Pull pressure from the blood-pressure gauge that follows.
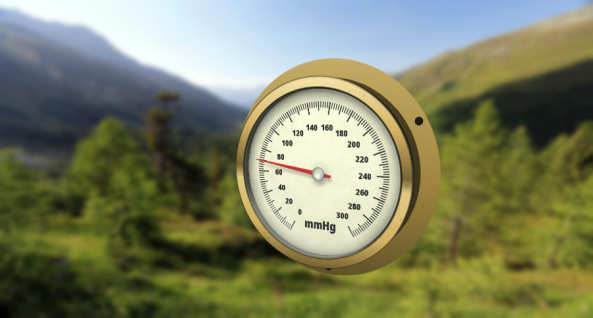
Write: 70 mmHg
